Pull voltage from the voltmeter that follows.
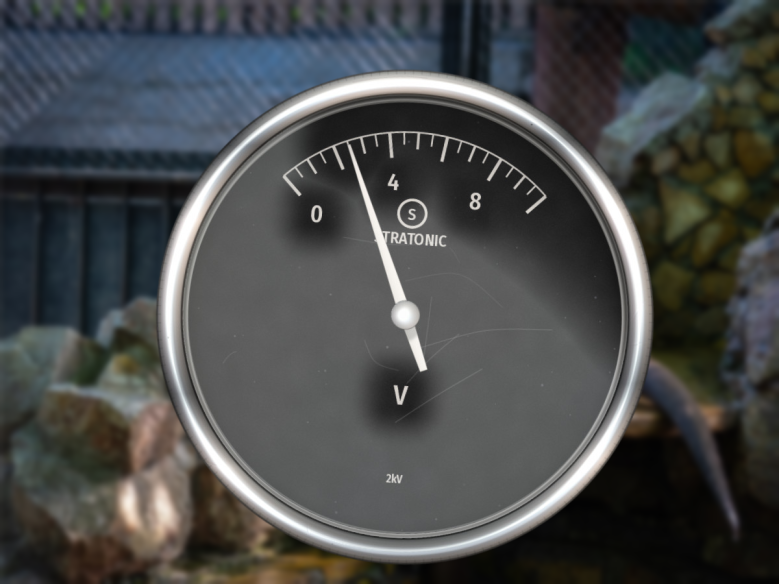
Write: 2.5 V
